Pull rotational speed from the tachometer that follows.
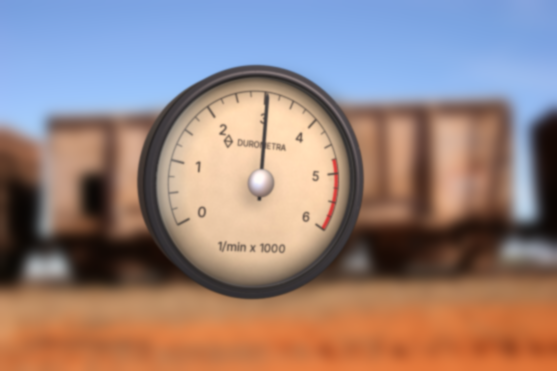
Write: 3000 rpm
